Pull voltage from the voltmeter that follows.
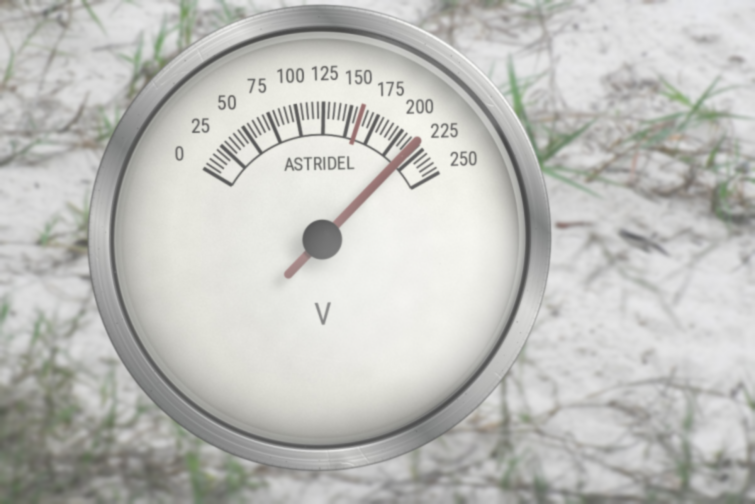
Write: 215 V
